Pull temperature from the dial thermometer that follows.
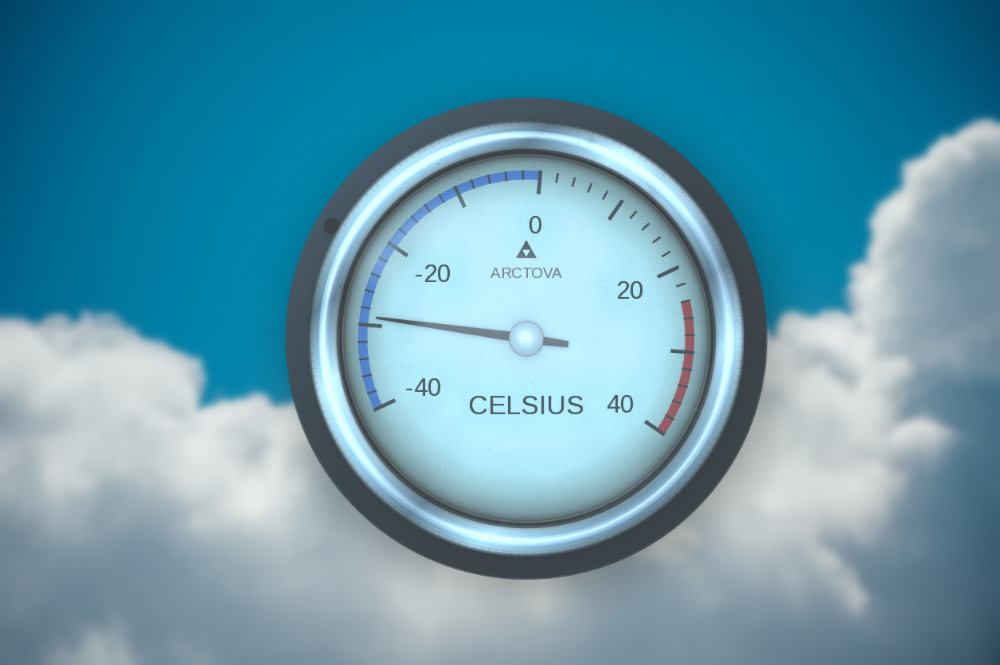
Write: -29 °C
